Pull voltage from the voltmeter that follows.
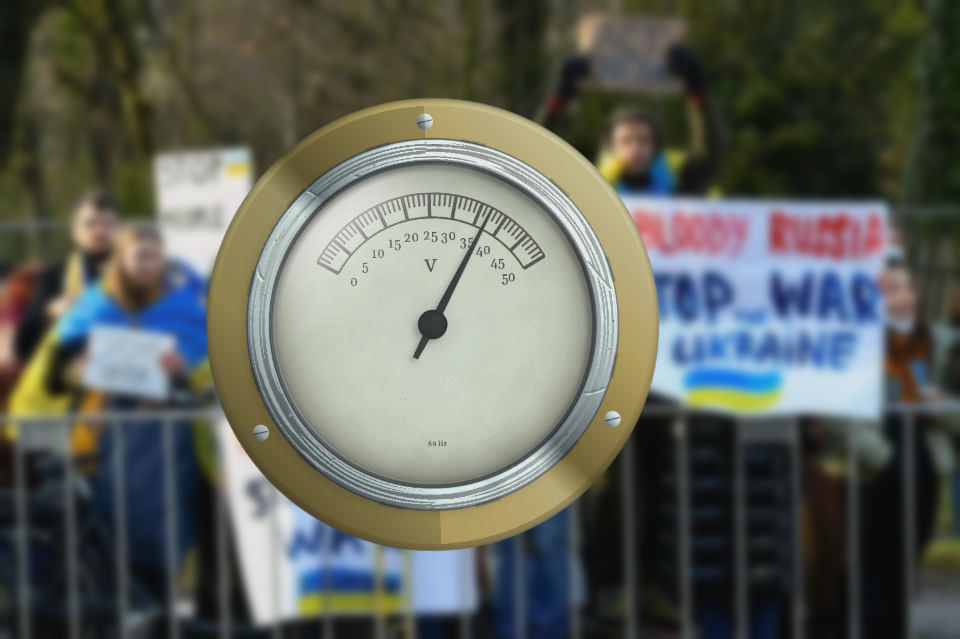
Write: 37 V
